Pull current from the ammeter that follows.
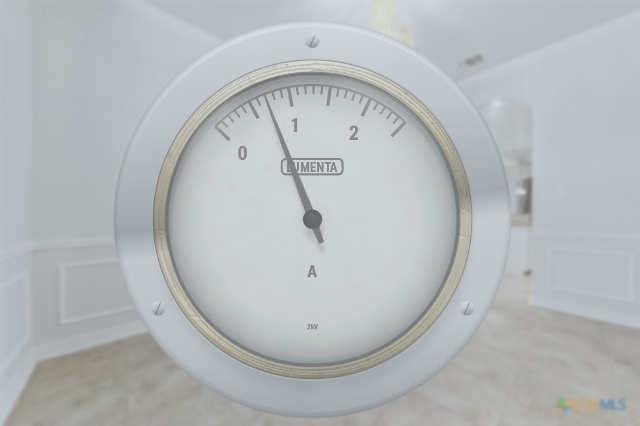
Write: 0.7 A
